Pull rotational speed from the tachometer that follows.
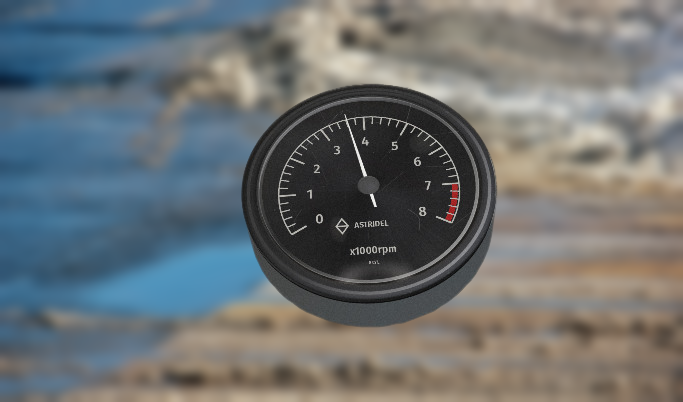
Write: 3600 rpm
